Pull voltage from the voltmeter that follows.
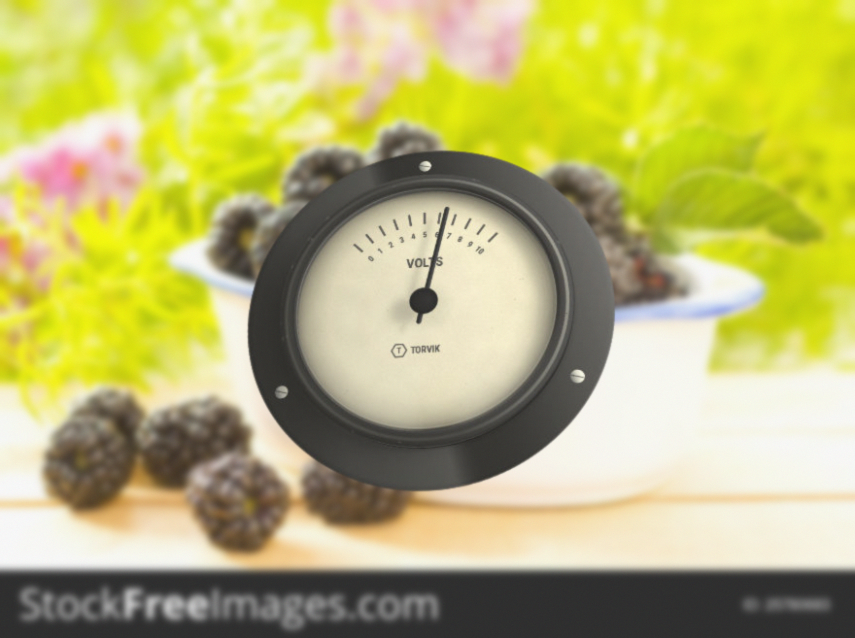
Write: 6.5 V
